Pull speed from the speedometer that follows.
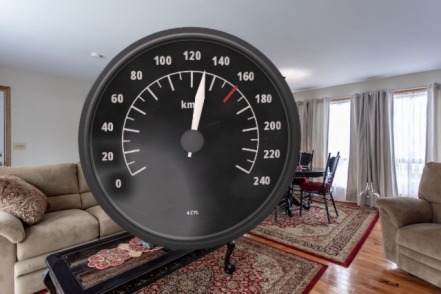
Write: 130 km/h
